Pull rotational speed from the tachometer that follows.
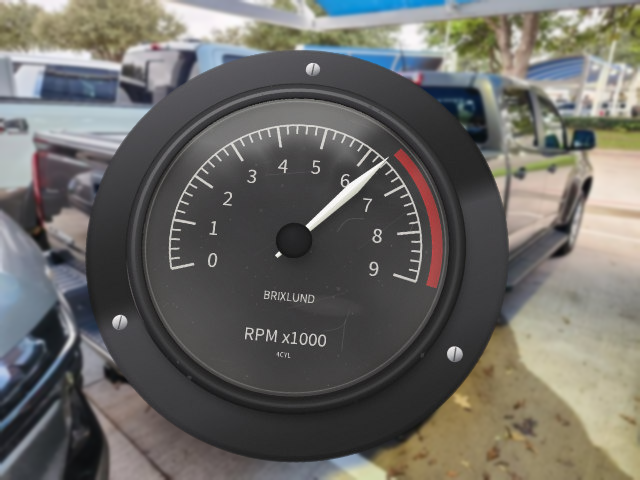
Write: 6400 rpm
